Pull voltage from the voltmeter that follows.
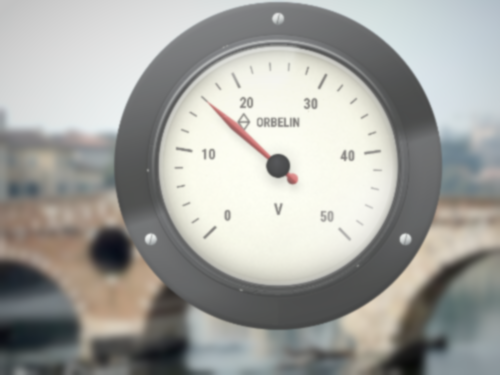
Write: 16 V
